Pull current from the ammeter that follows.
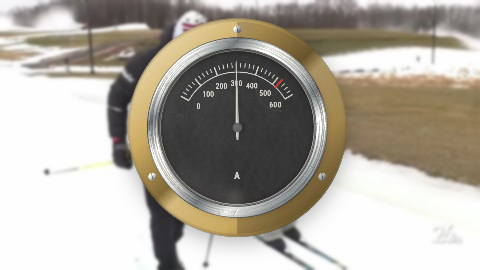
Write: 300 A
